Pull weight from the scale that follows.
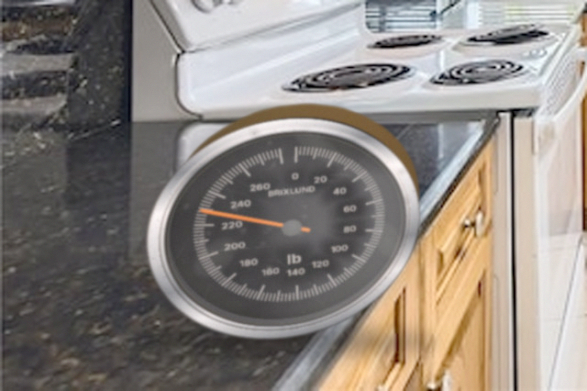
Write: 230 lb
